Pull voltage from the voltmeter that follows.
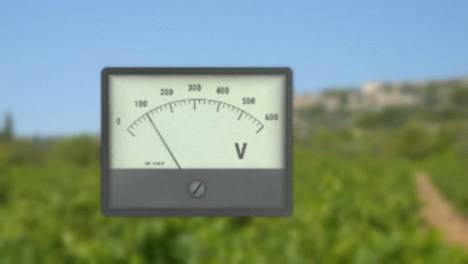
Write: 100 V
